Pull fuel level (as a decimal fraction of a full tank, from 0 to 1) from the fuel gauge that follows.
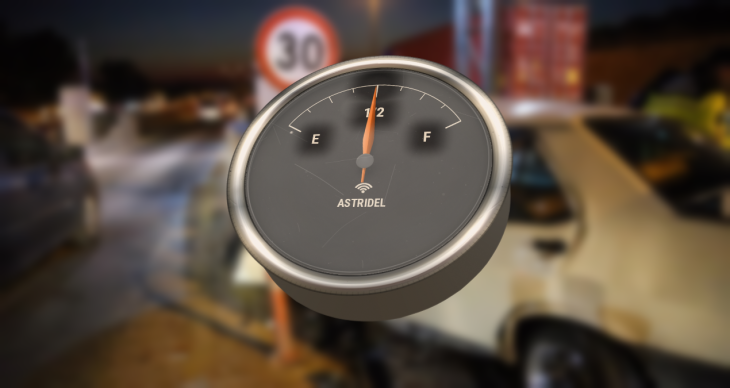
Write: 0.5
